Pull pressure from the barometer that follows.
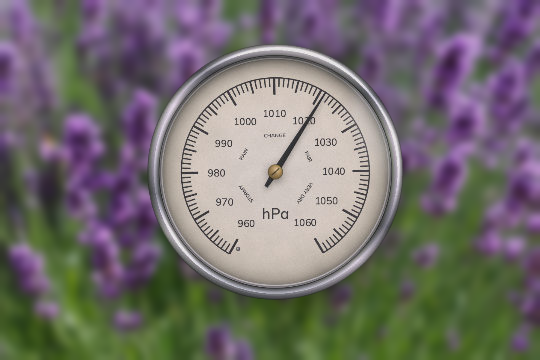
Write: 1021 hPa
